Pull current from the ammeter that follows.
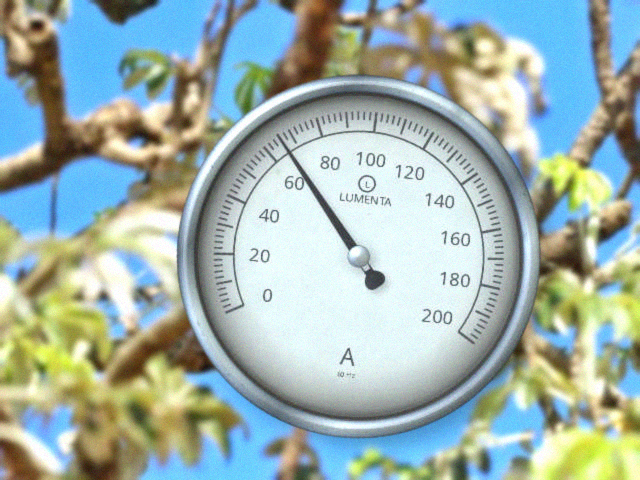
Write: 66 A
